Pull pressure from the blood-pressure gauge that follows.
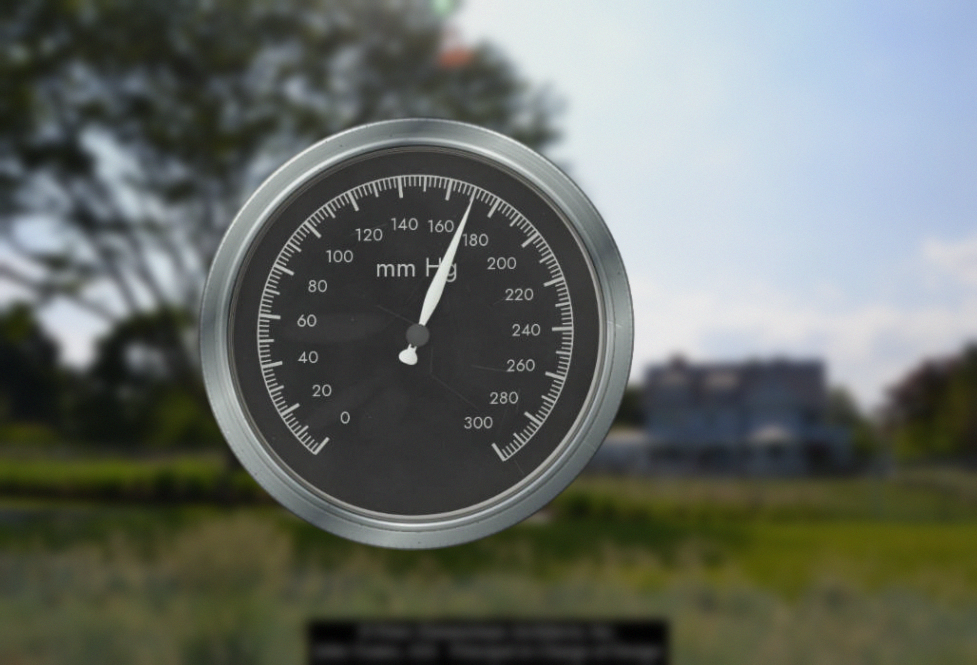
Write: 170 mmHg
